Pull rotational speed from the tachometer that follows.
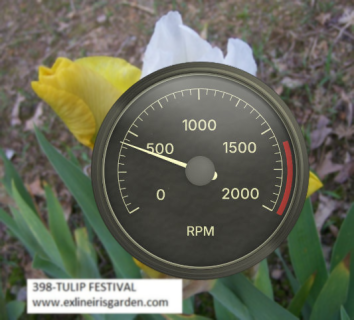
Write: 425 rpm
